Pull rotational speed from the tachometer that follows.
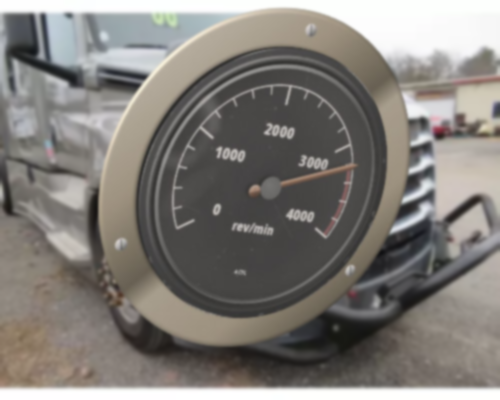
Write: 3200 rpm
